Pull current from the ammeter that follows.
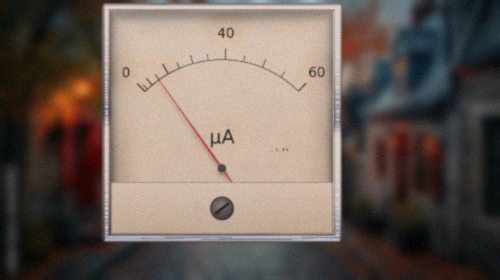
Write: 15 µA
